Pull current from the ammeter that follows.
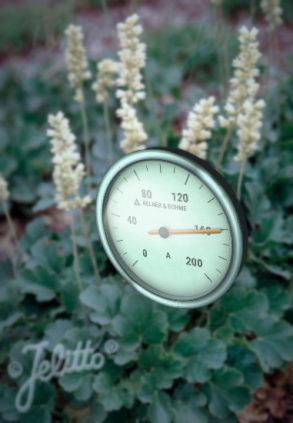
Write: 160 A
